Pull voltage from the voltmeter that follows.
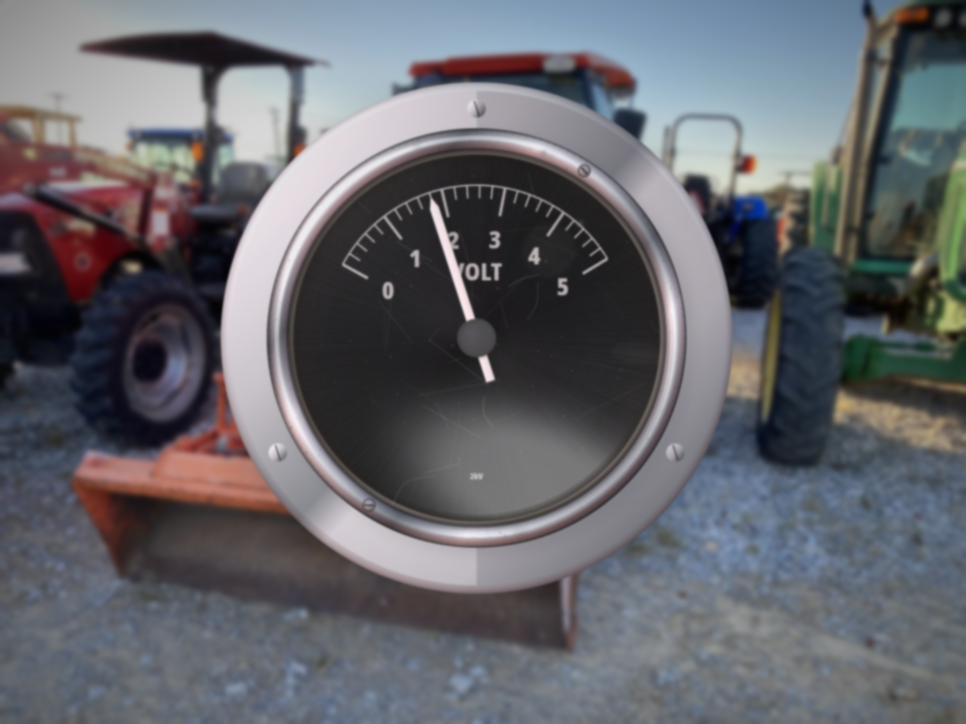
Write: 1.8 V
